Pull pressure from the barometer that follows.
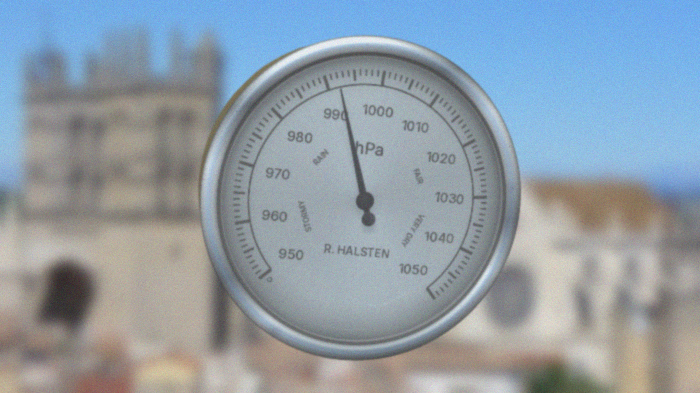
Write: 992 hPa
